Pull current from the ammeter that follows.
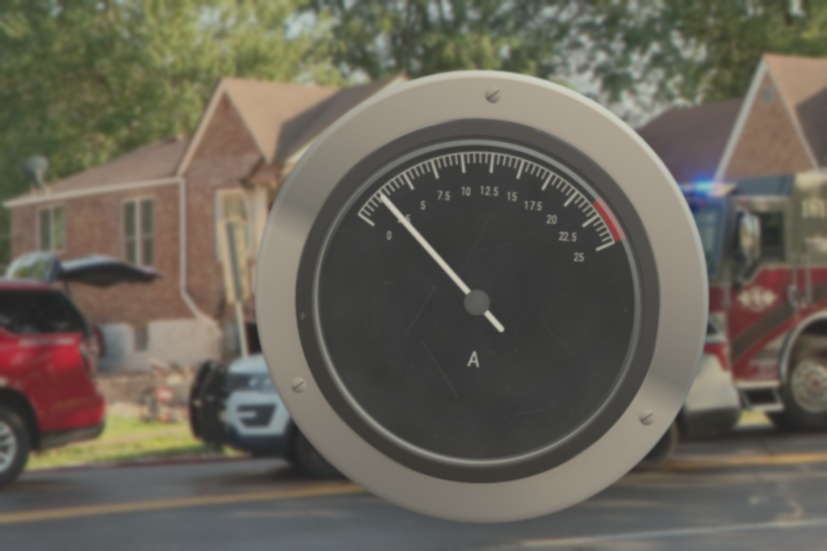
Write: 2.5 A
